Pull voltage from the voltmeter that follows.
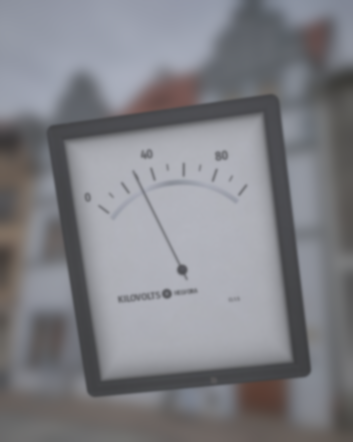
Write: 30 kV
